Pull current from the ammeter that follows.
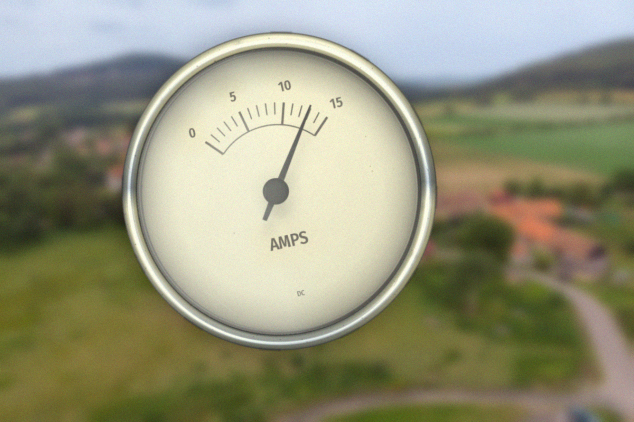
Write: 13 A
